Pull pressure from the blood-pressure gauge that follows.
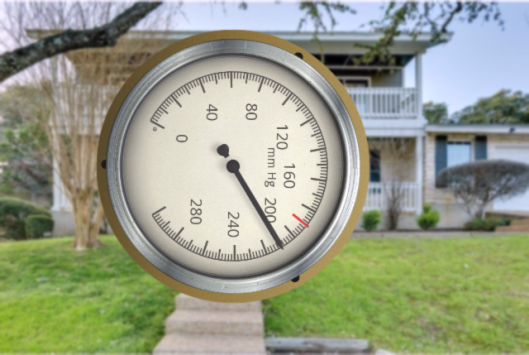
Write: 210 mmHg
